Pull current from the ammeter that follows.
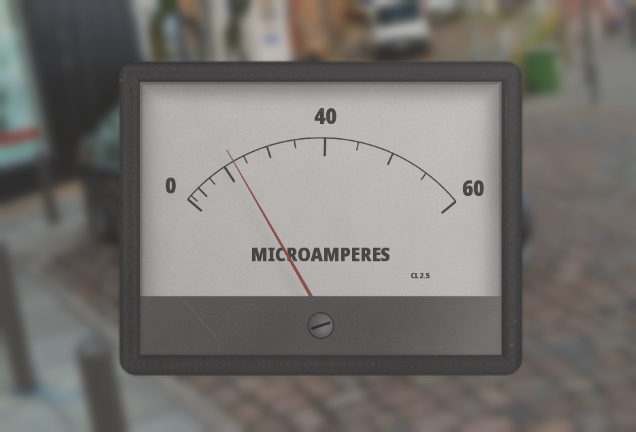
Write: 22.5 µA
